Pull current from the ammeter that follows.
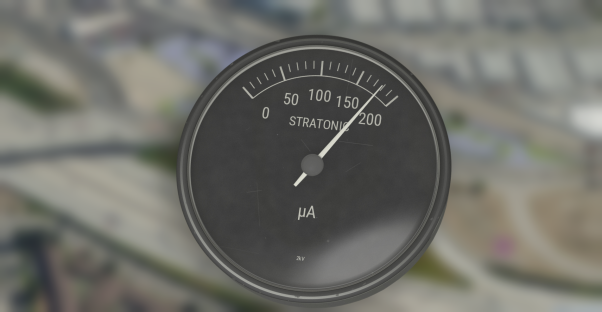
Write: 180 µA
